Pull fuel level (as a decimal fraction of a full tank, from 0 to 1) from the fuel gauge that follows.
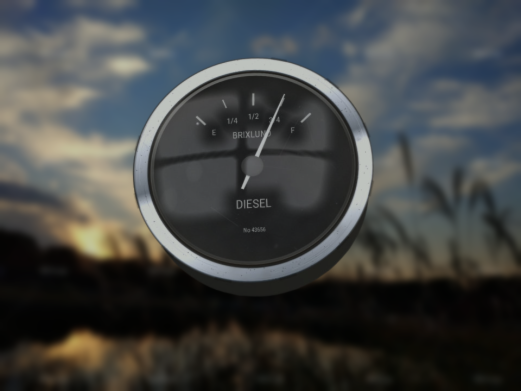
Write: 0.75
